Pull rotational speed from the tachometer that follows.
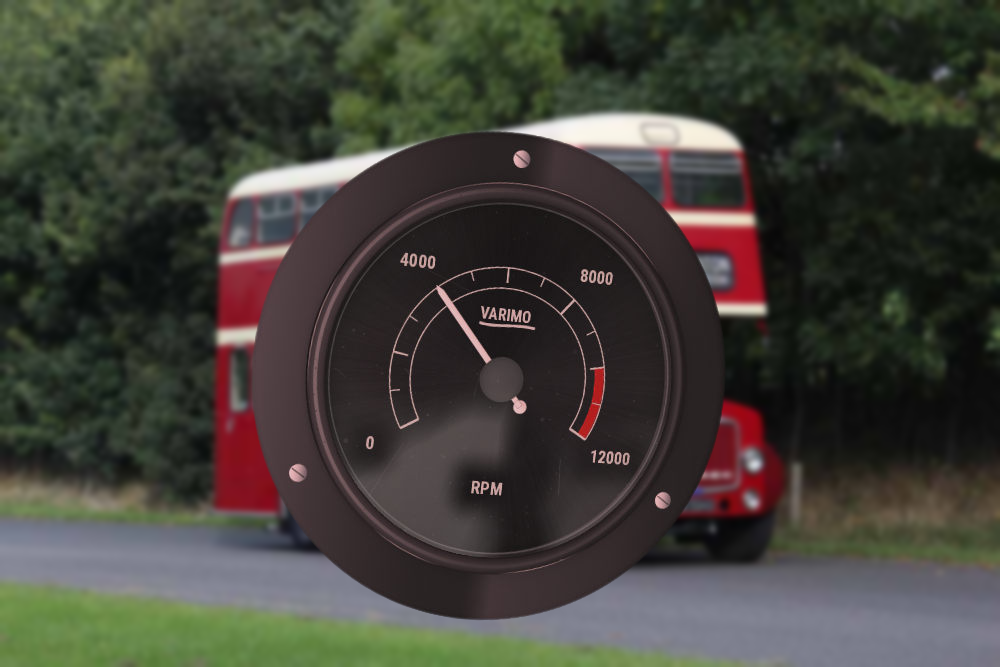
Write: 4000 rpm
